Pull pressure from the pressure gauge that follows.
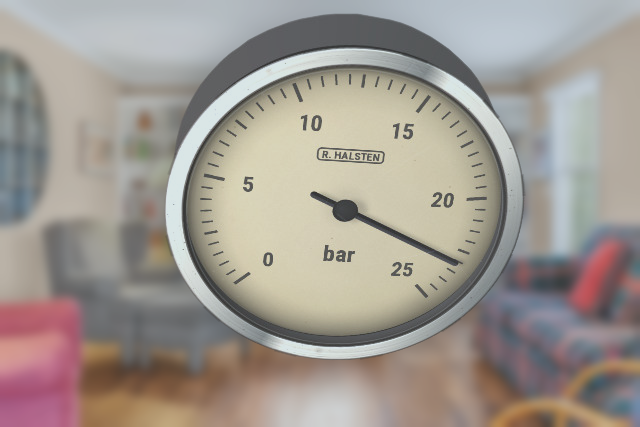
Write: 23 bar
